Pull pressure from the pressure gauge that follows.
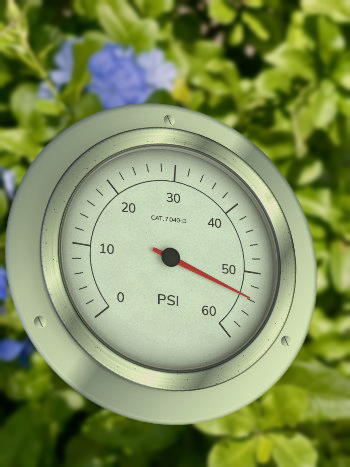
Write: 54 psi
